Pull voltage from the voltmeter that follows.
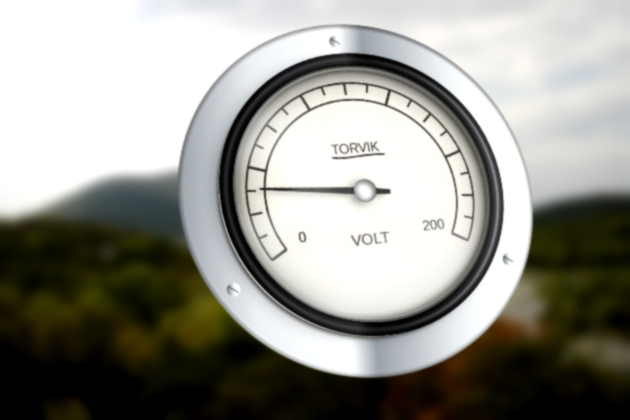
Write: 30 V
